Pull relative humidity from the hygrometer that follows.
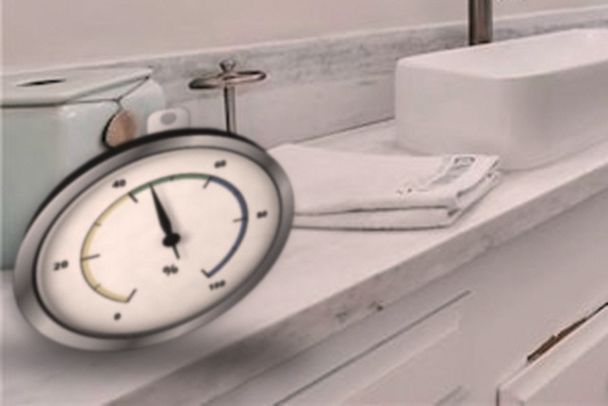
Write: 45 %
